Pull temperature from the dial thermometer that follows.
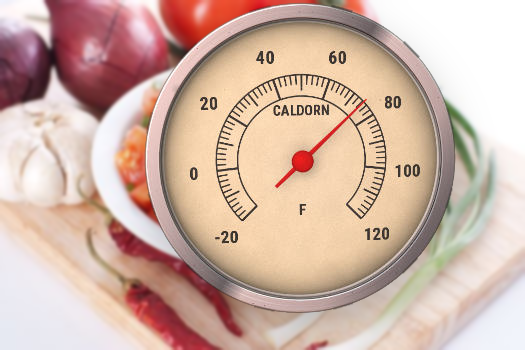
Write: 74 °F
